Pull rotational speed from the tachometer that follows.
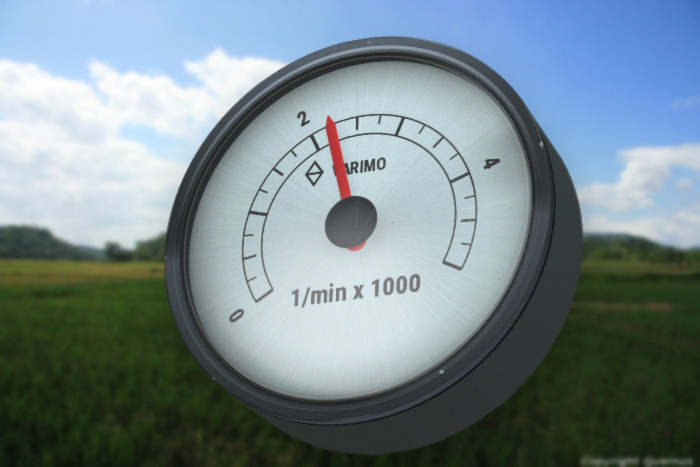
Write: 2250 rpm
